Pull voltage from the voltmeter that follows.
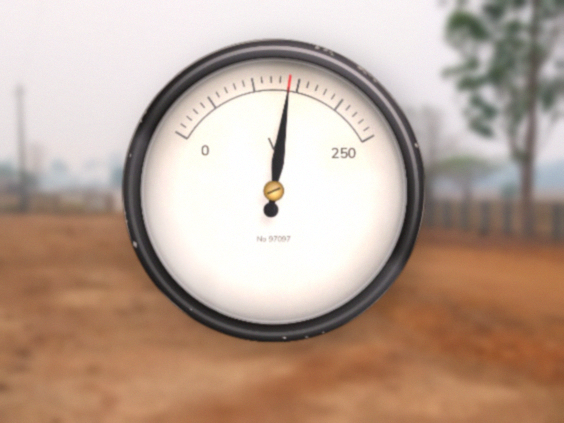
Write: 140 V
